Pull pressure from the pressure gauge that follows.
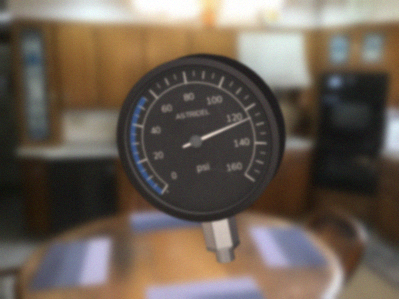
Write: 125 psi
